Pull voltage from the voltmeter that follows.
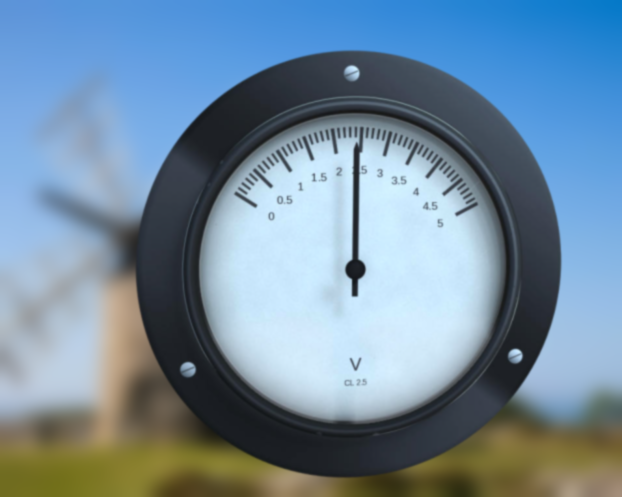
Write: 2.4 V
